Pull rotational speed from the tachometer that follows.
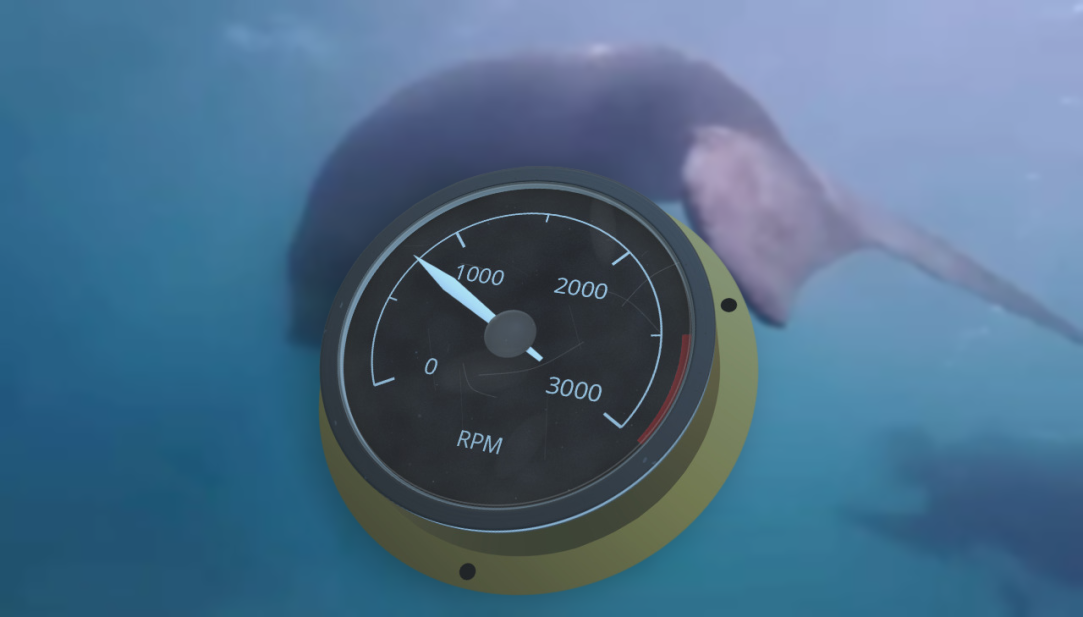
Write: 750 rpm
